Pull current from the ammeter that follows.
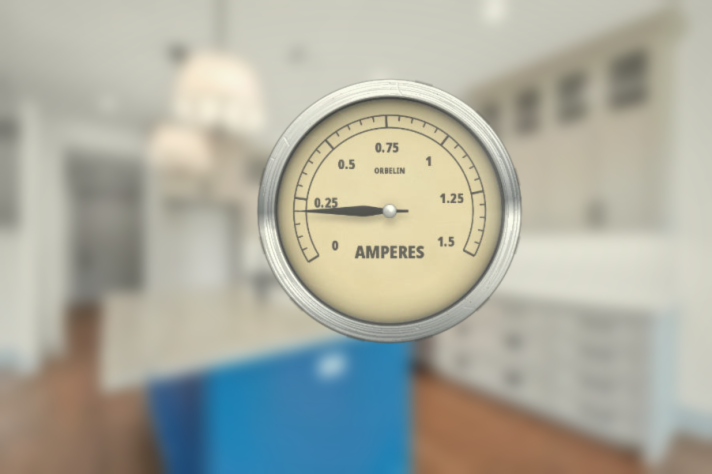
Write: 0.2 A
